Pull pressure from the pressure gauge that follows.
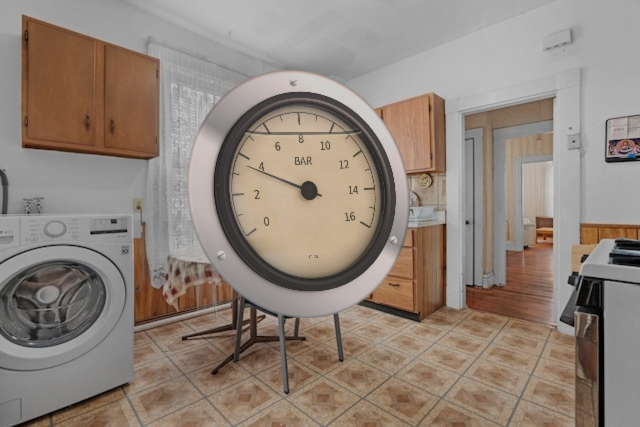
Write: 3.5 bar
